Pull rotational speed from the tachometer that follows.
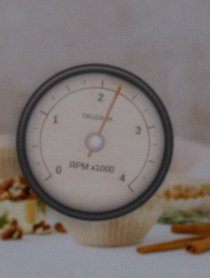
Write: 2250 rpm
